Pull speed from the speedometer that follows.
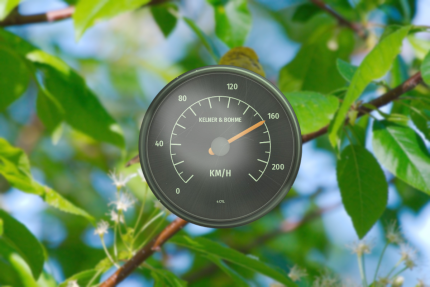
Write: 160 km/h
